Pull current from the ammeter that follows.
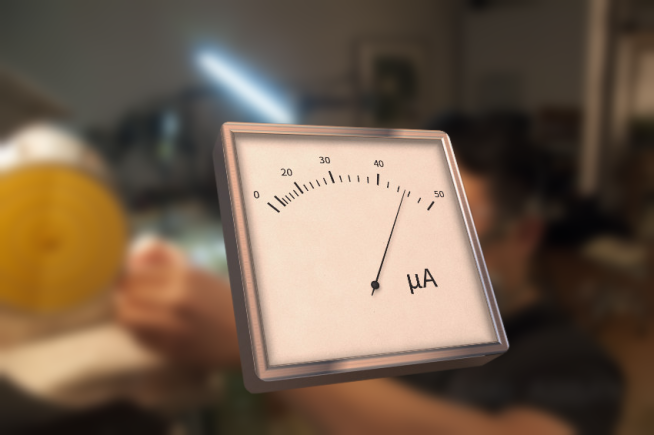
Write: 45 µA
